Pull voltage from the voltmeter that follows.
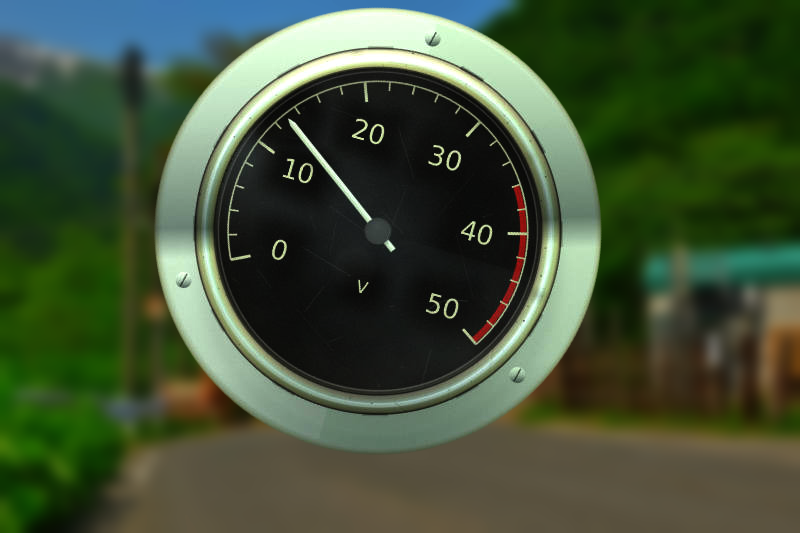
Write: 13 V
